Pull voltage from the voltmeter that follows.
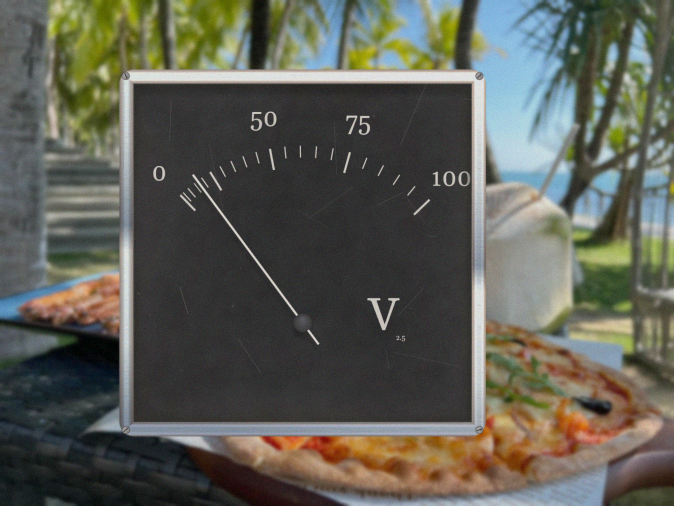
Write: 17.5 V
